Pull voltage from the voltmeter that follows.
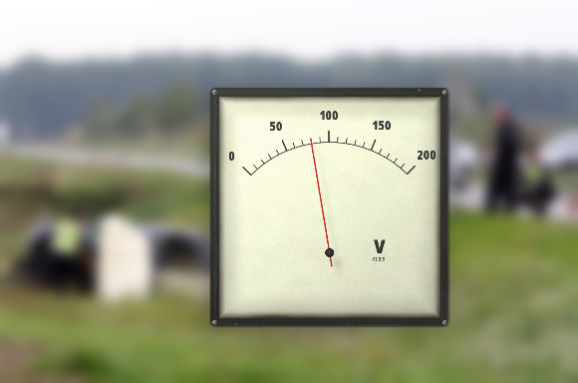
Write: 80 V
